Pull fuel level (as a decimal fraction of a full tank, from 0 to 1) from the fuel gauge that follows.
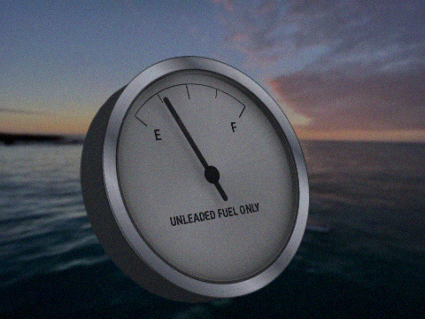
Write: 0.25
